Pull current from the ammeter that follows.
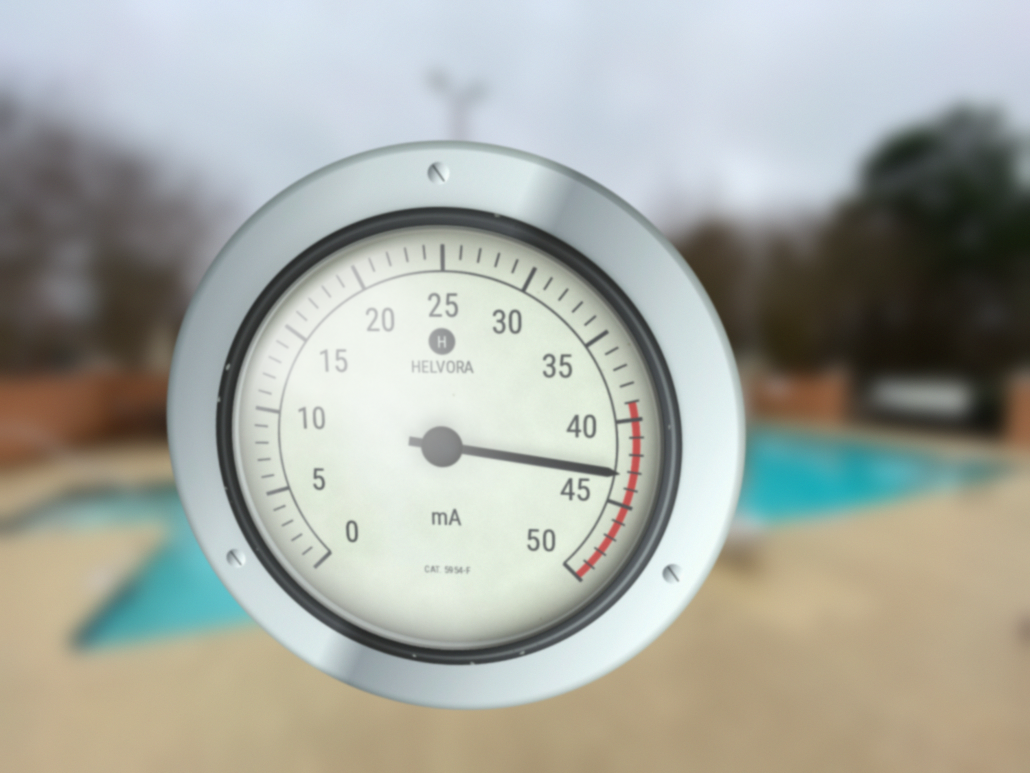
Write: 43 mA
